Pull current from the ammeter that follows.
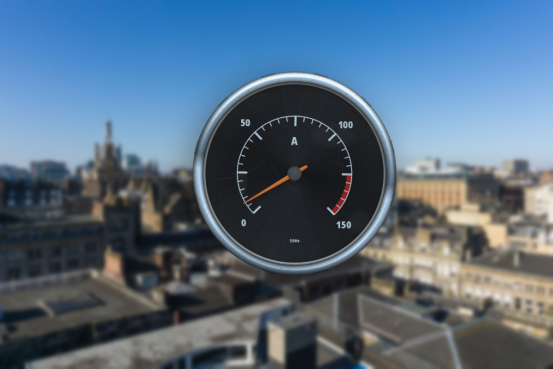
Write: 7.5 A
